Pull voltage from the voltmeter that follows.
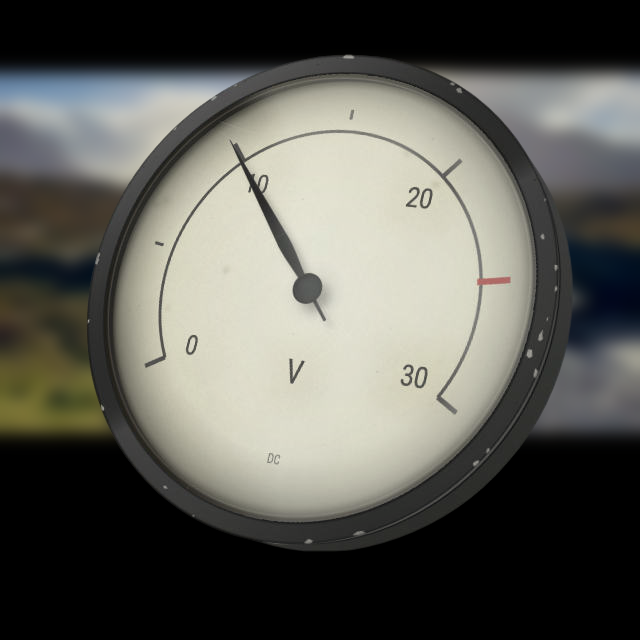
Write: 10 V
